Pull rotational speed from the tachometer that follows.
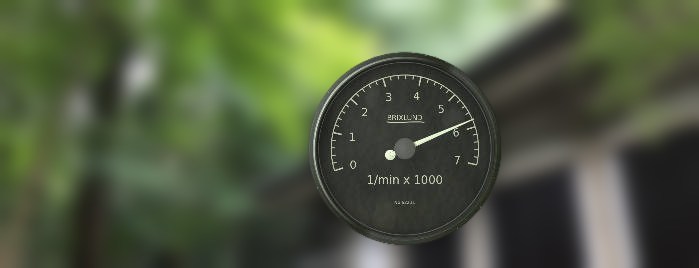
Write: 5800 rpm
